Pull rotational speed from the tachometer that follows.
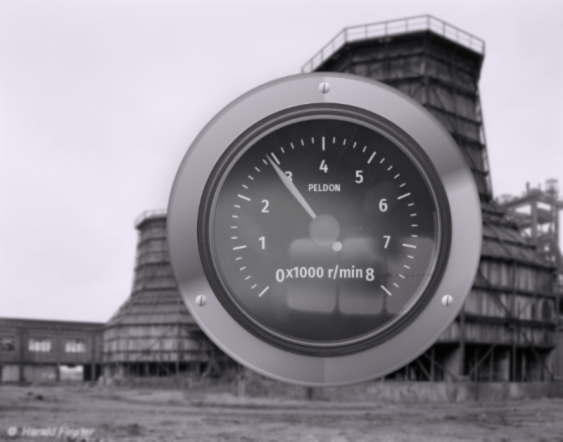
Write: 2900 rpm
